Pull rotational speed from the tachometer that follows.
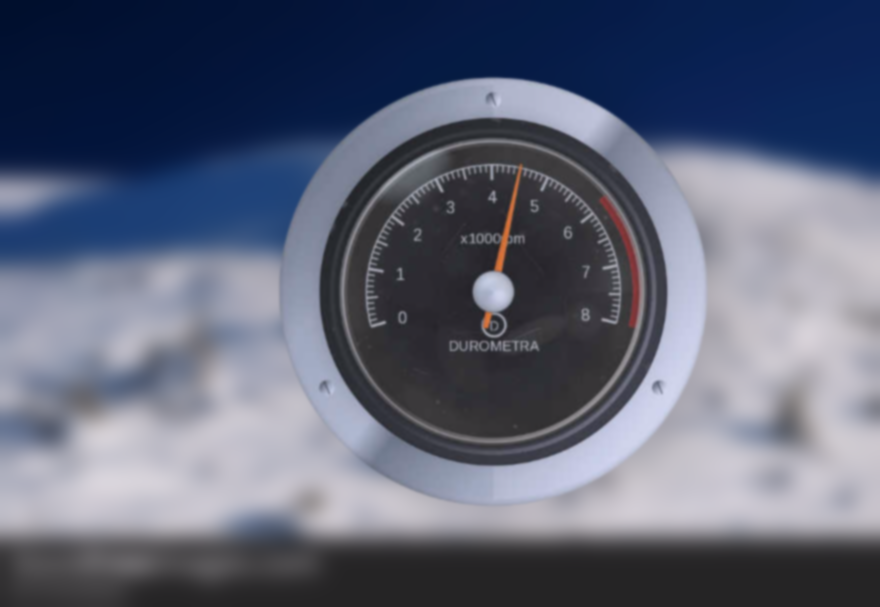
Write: 4500 rpm
